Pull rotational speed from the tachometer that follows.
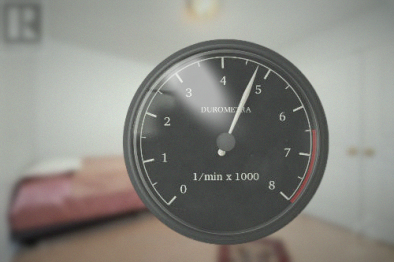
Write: 4750 rpm
